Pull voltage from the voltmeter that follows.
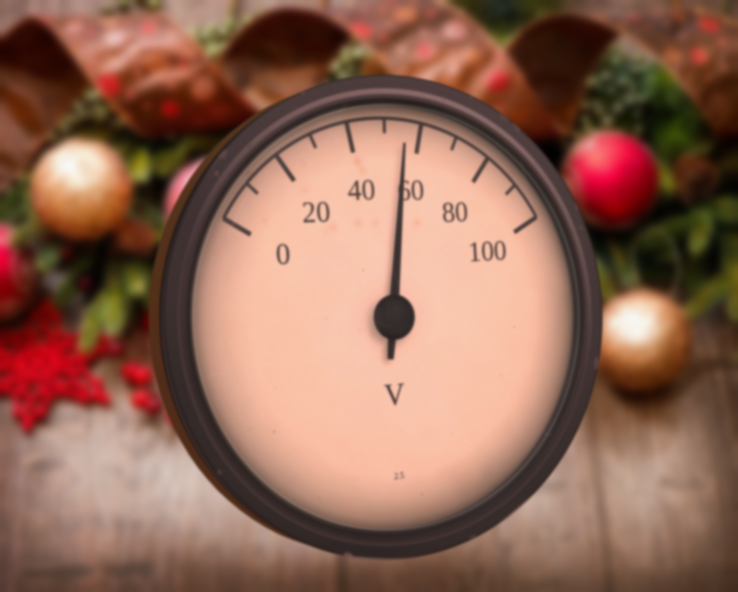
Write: 55 V
